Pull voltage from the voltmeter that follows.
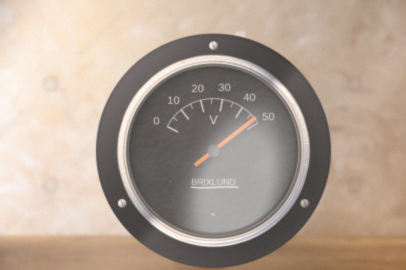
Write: 47.5 V
